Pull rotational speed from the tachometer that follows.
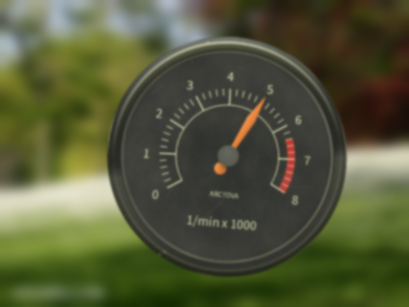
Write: 5000 rpm
